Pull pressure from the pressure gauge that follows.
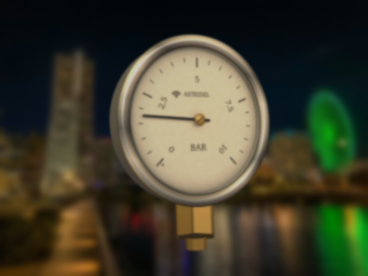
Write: 1.75 bar
